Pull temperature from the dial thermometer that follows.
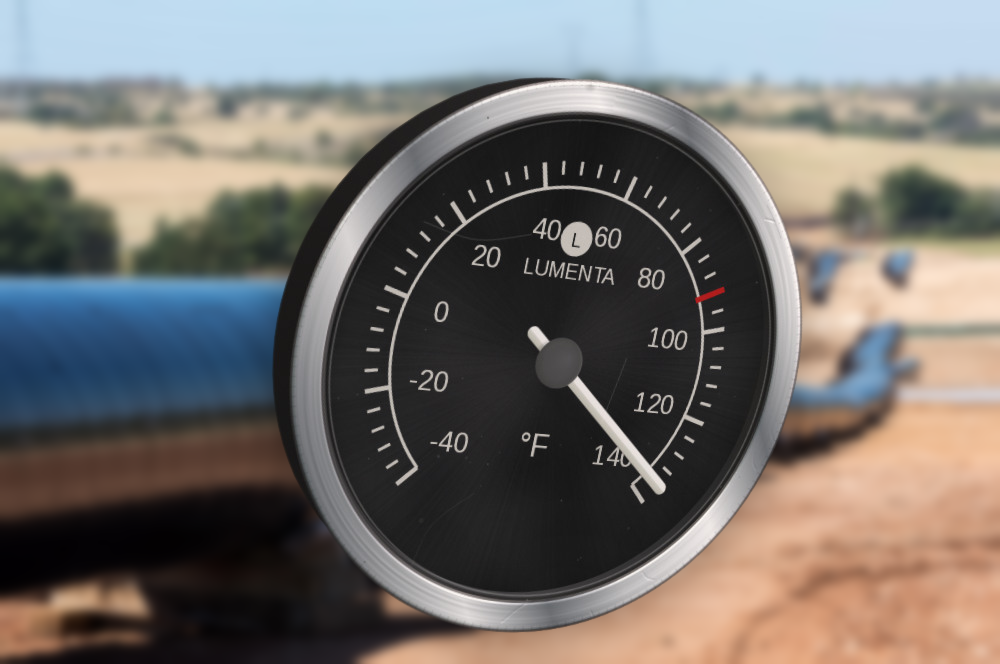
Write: 136 °F
